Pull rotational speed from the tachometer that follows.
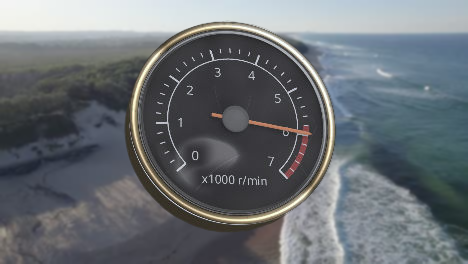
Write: 6000 rpm
